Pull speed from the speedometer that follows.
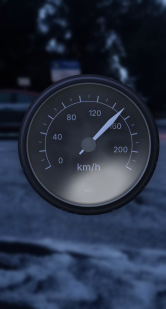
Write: 150 km/h
